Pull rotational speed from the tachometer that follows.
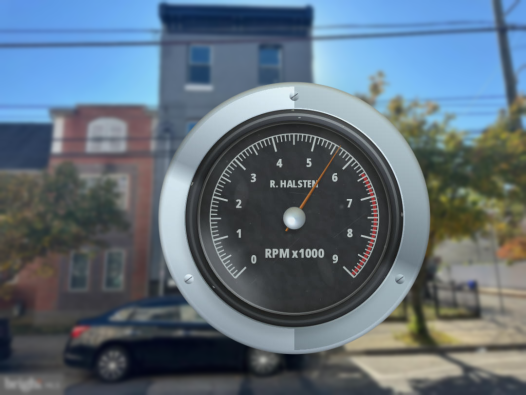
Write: 5600 rpm
